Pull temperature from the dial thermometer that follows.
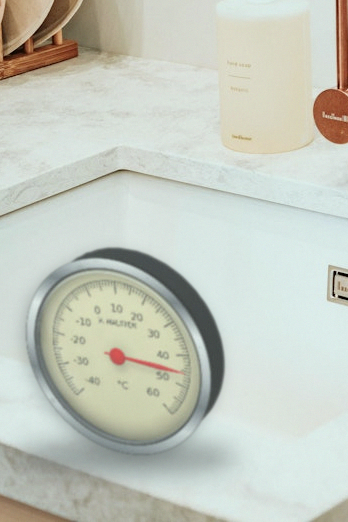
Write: 45 °C
